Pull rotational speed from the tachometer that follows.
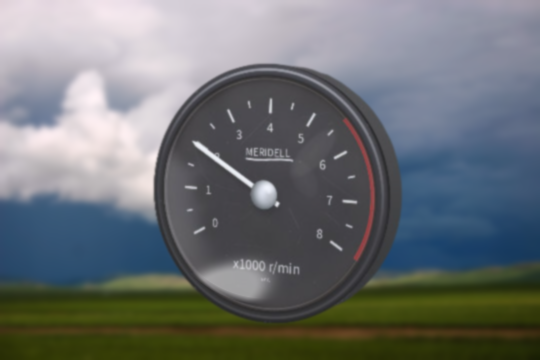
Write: 2000 rpm
